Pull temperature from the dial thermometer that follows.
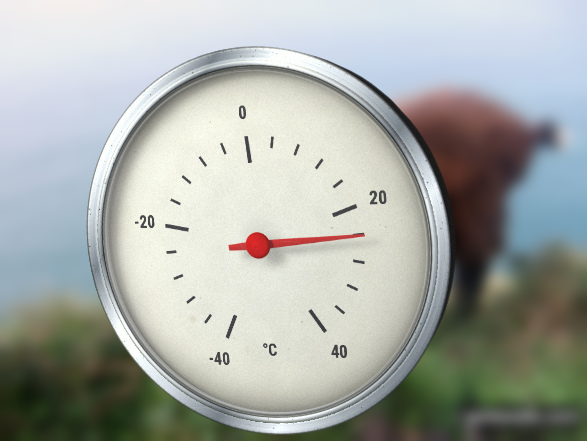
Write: 24 °C
